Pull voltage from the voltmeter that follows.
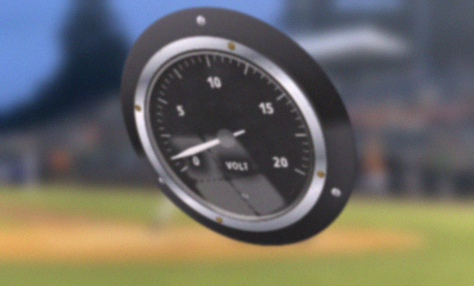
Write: 1 V
